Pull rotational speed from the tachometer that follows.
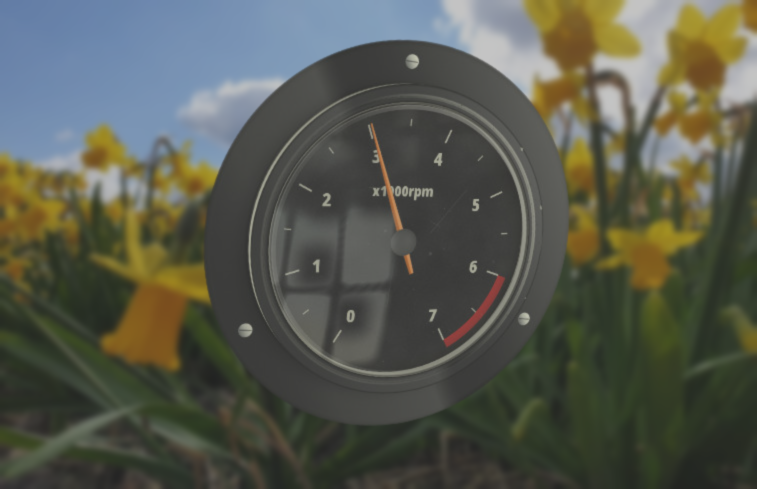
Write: 3000 rpm
